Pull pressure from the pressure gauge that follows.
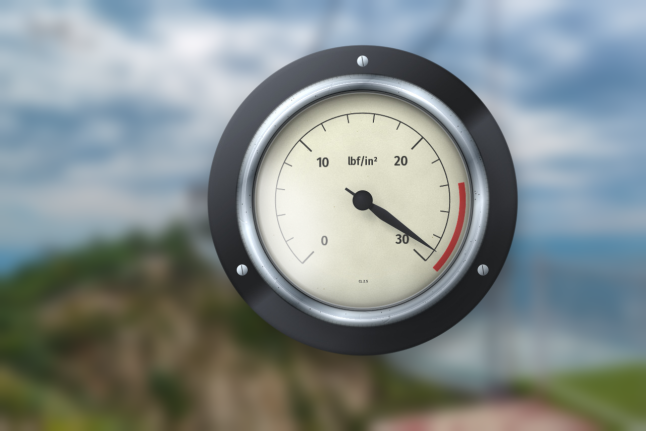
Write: 29 psi
